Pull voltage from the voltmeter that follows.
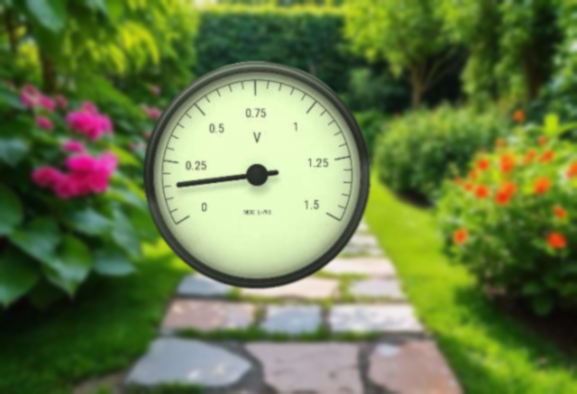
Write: 0.15 V
